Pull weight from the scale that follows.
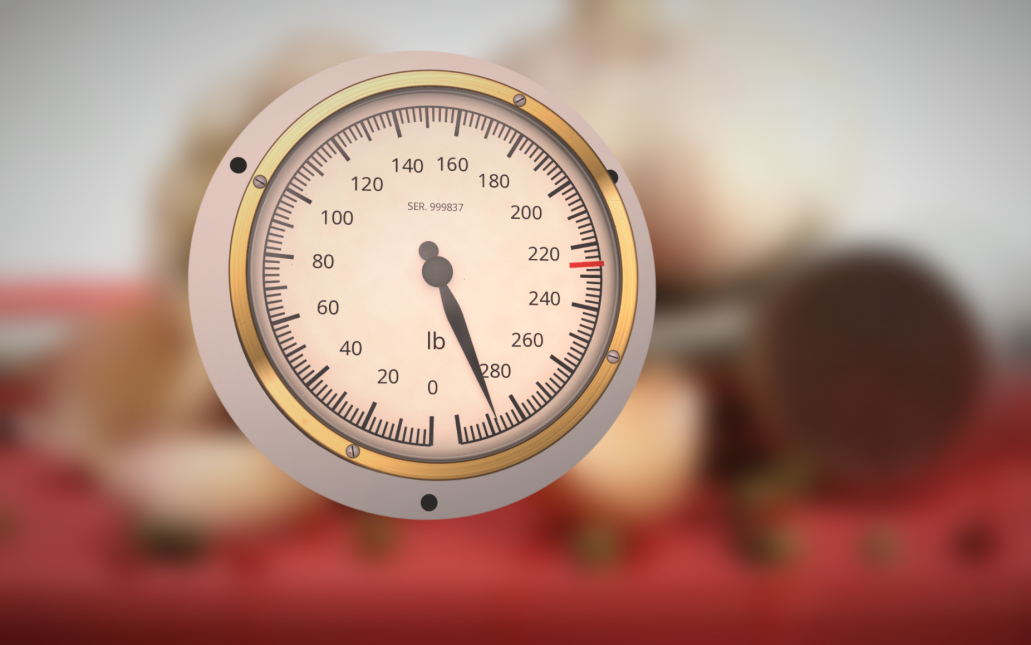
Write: 288 lb
